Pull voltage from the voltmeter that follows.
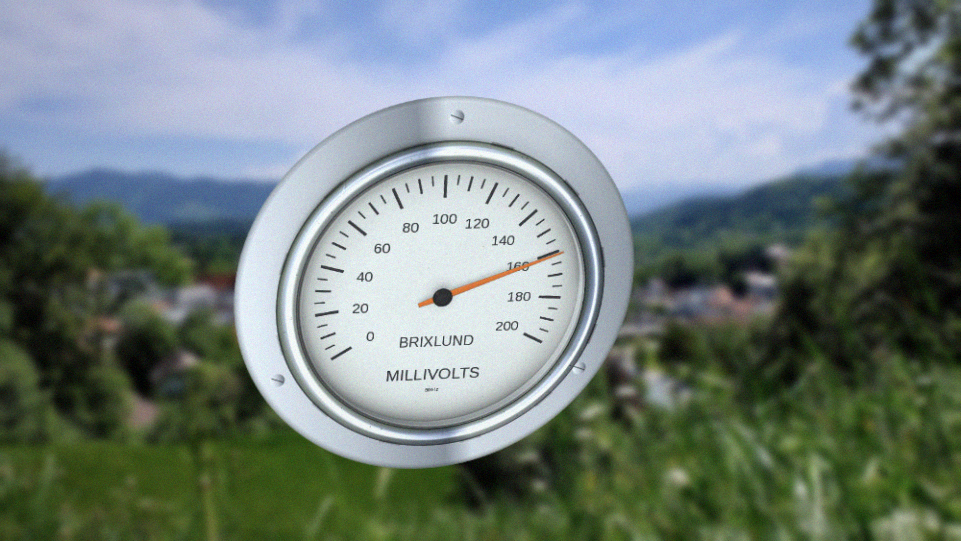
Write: 160 mV
